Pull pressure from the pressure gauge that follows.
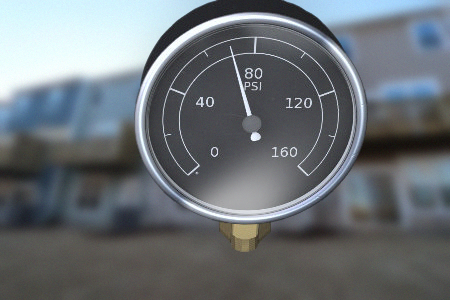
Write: 70 psi
